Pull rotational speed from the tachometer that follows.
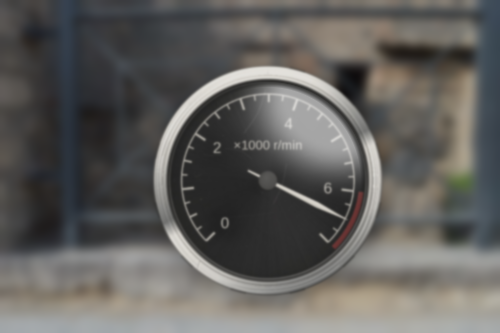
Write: 6500 rpm
